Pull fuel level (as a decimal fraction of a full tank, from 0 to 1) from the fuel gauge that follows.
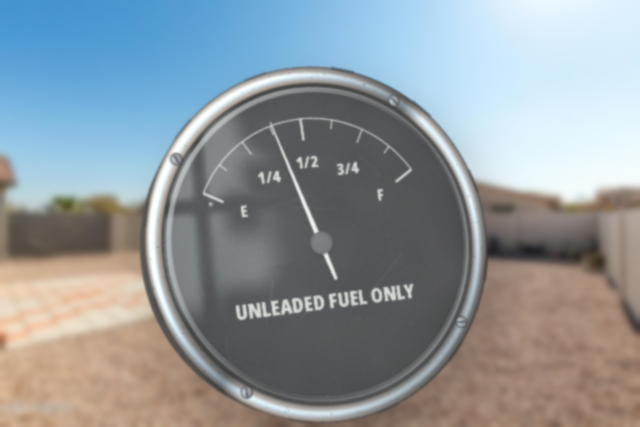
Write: 0.375
